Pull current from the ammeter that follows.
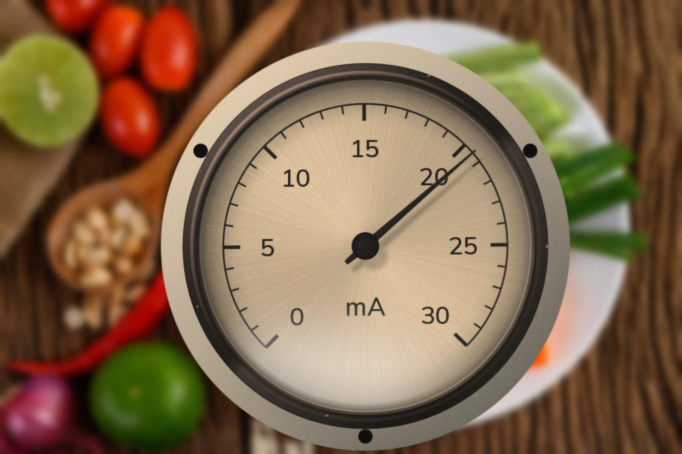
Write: 20.5 mA
